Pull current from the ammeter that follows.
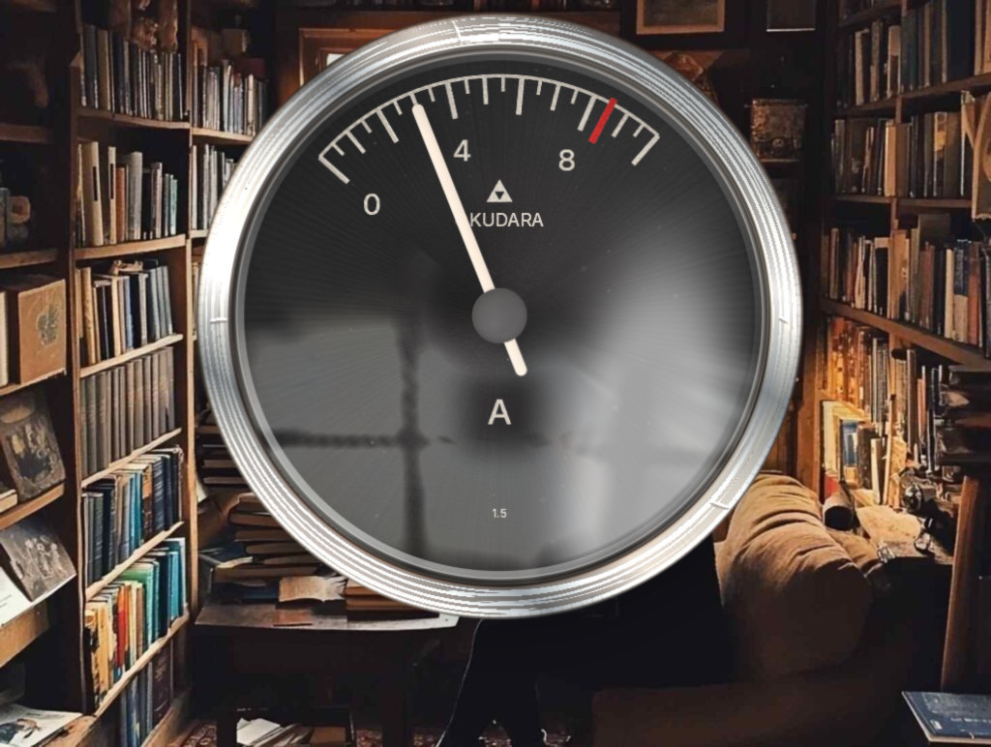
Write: 3 A
